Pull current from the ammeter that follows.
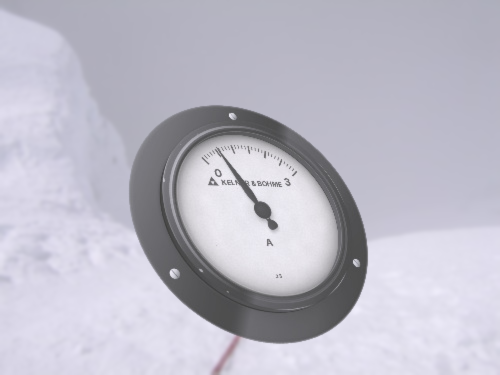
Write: 0.5 A
